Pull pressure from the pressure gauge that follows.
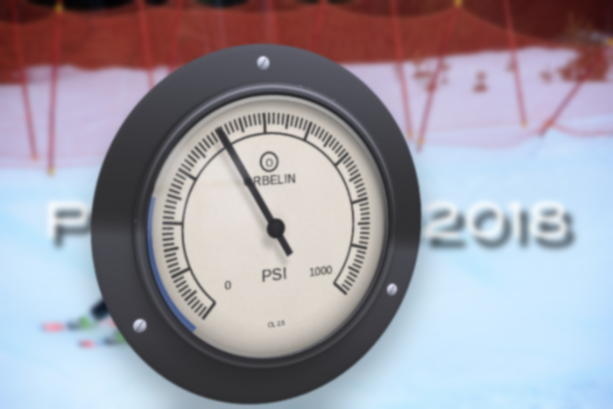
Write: 400 psi
